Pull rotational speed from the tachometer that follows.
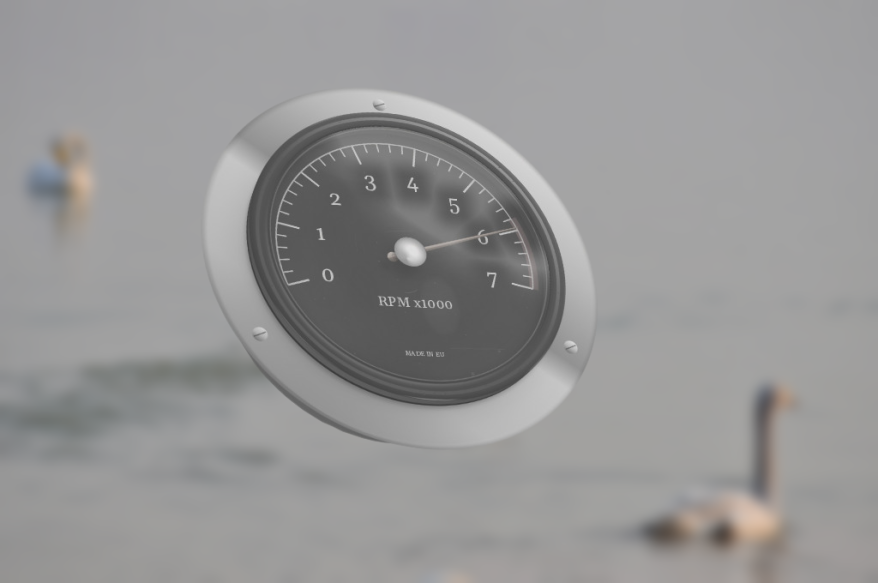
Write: 6000 rpm
